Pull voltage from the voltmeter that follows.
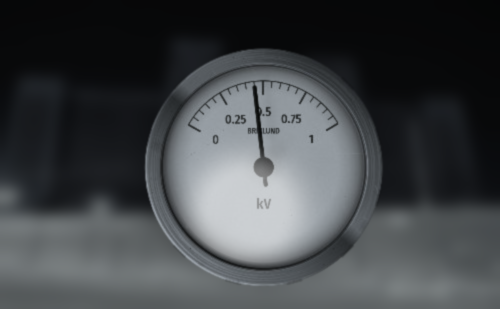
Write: 0.45 kV
